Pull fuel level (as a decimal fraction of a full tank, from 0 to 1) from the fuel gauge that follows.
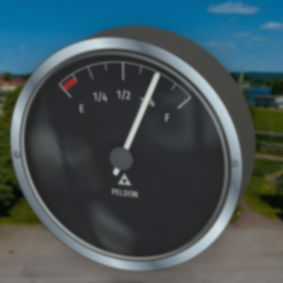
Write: 0.75
